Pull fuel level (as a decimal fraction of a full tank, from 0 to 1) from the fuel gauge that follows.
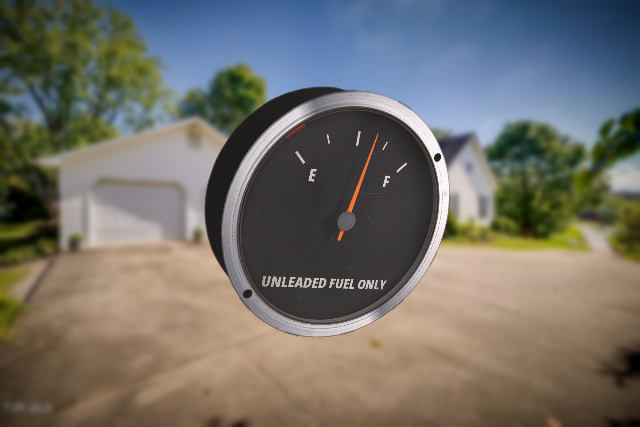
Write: 0.625
